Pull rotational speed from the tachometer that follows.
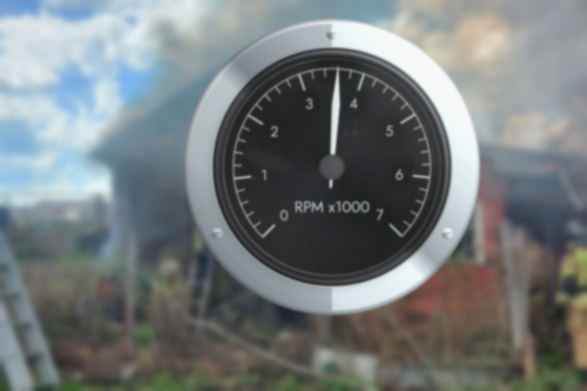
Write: 3600 rpm
